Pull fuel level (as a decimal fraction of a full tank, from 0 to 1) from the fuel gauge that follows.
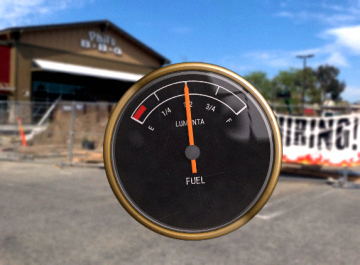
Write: 0.5
